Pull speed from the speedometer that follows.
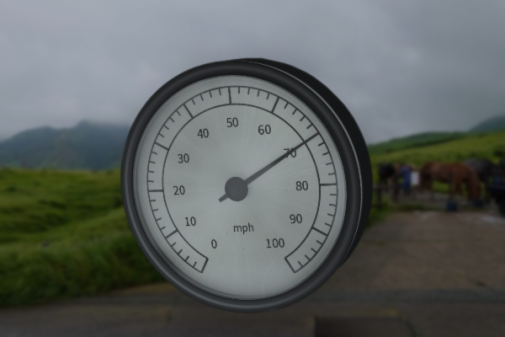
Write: 70 mph
